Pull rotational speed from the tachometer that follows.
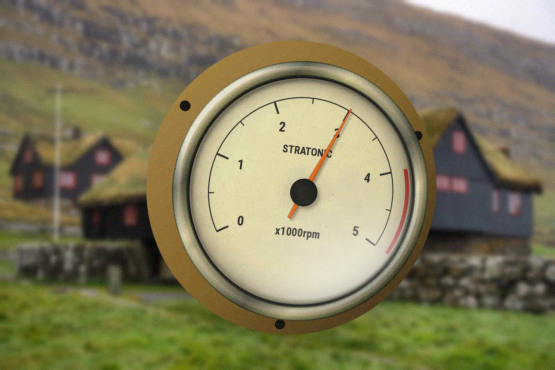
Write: 3000 rpm
